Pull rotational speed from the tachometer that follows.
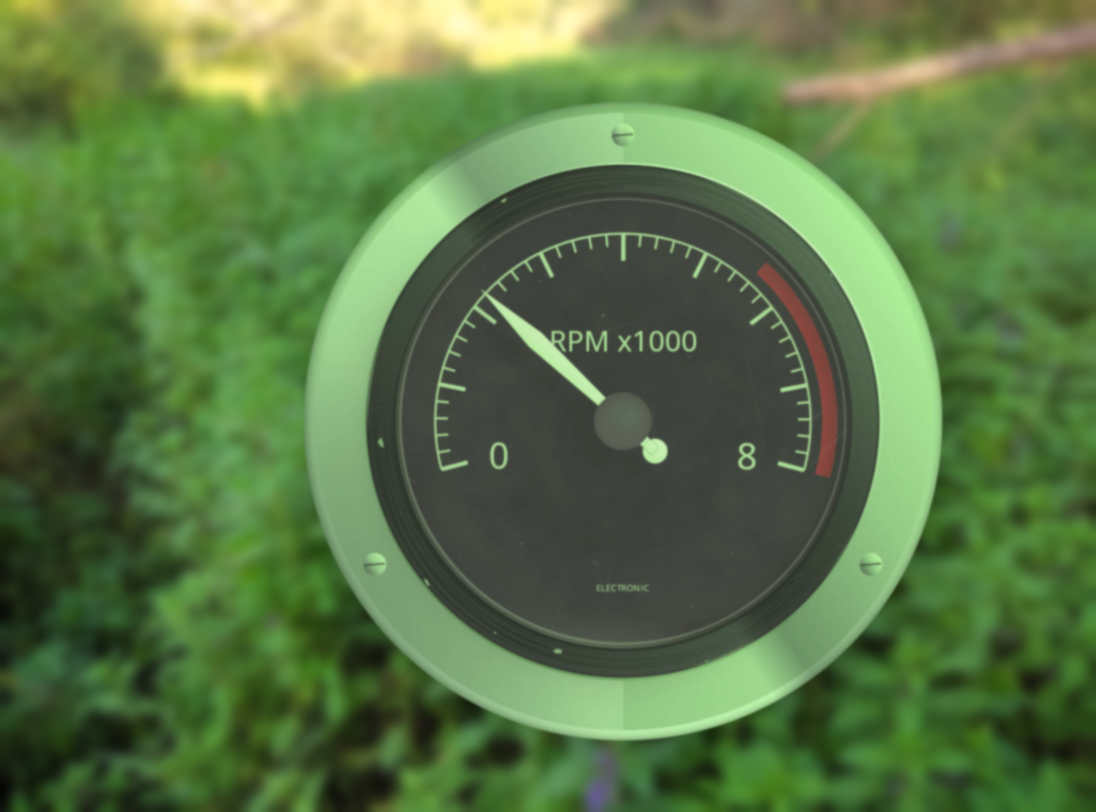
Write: 2200 rpm
